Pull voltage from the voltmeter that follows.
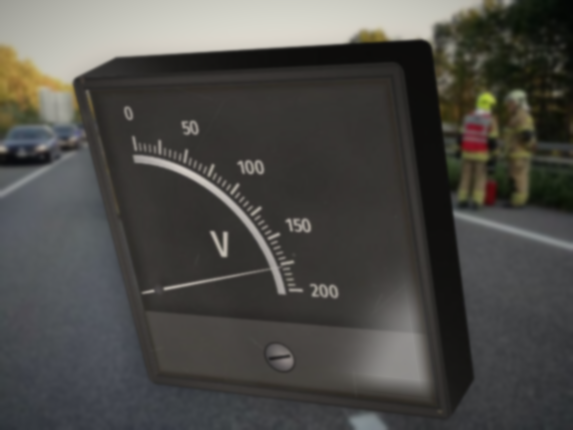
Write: 175 V
